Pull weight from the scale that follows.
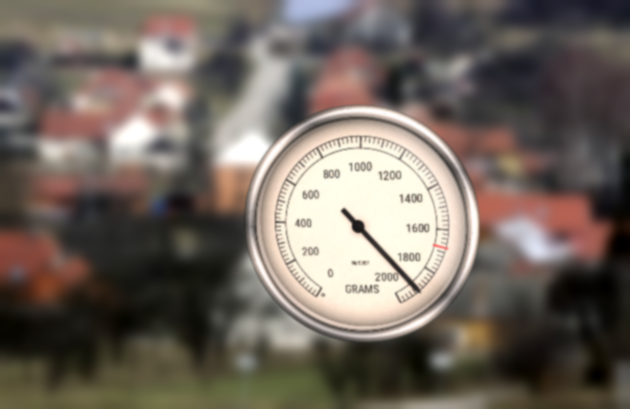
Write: 1900 g
